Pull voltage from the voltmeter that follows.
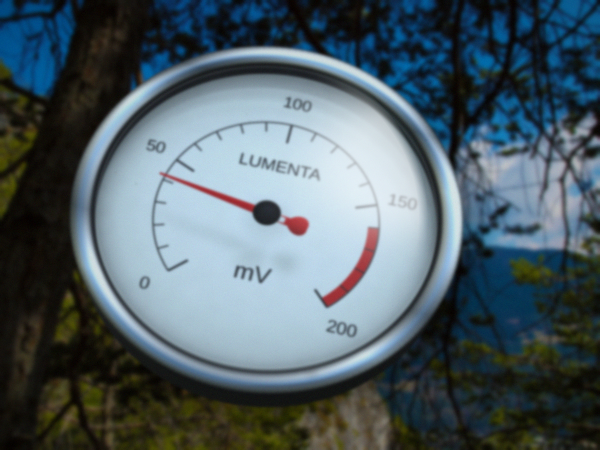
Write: 40 mV
